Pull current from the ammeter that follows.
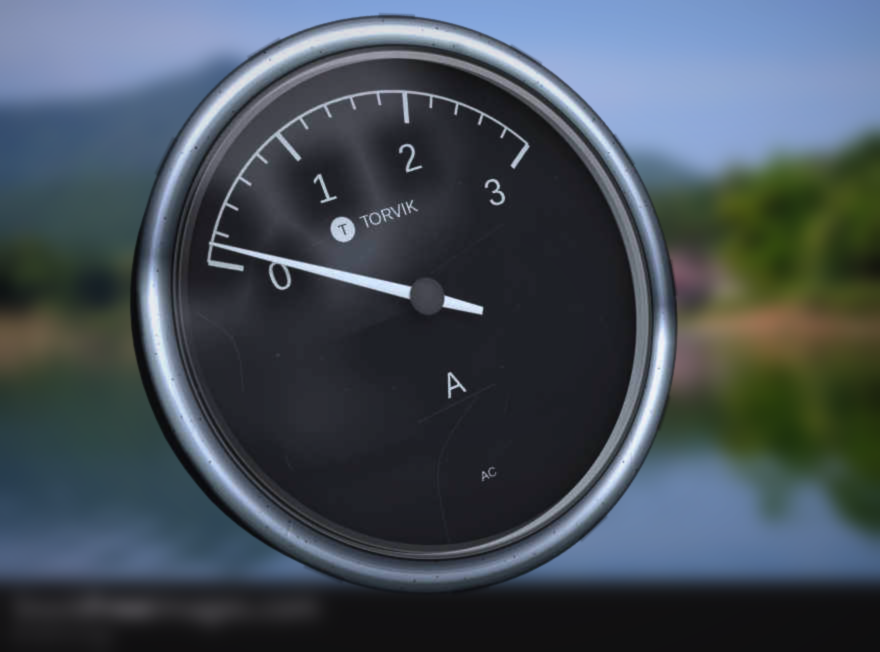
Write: 0.1 A
